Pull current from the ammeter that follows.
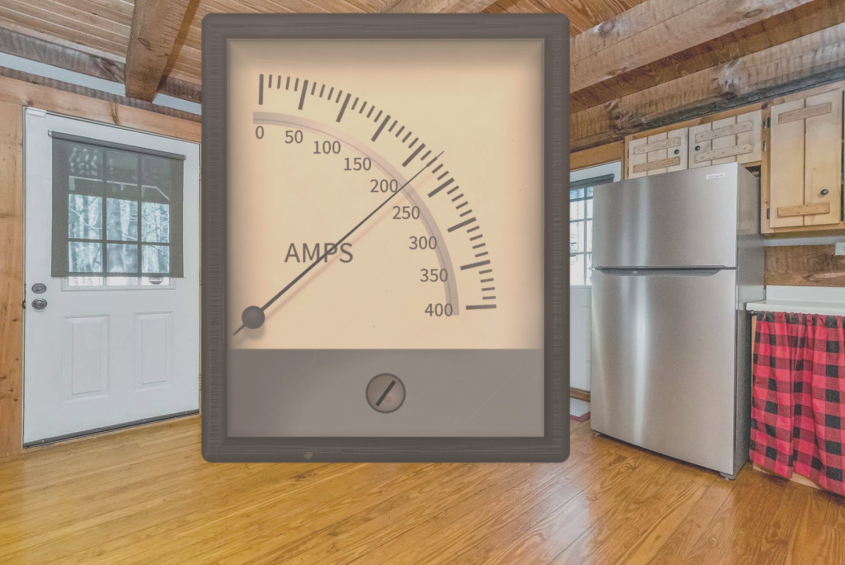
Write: 220 A
